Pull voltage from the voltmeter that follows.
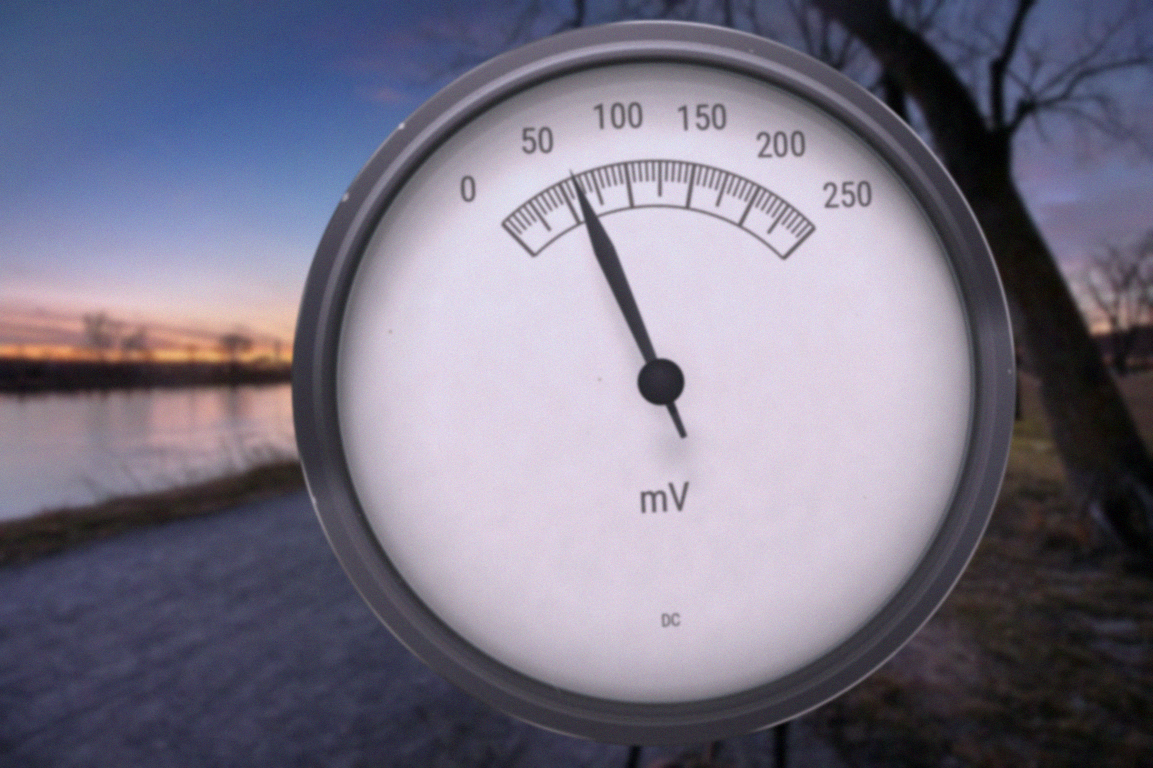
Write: 60 mV
